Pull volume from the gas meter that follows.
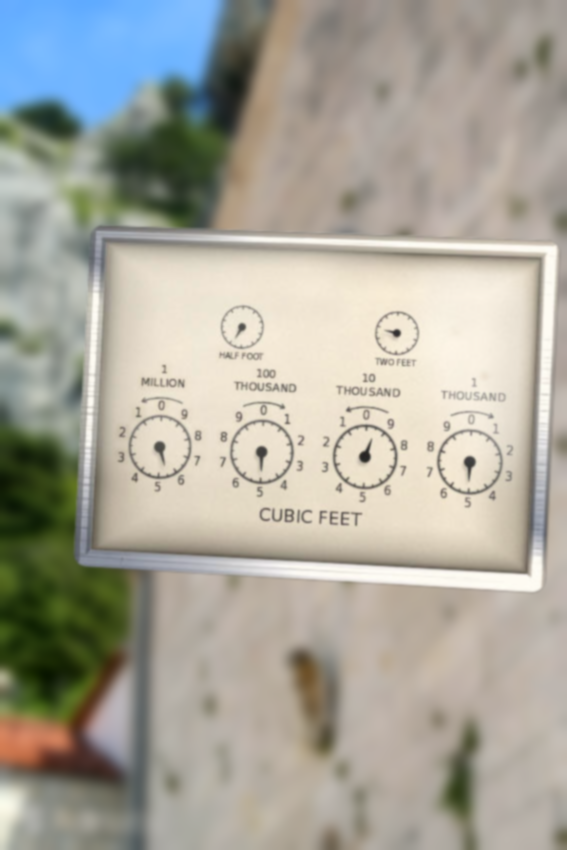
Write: 549500 ft³
